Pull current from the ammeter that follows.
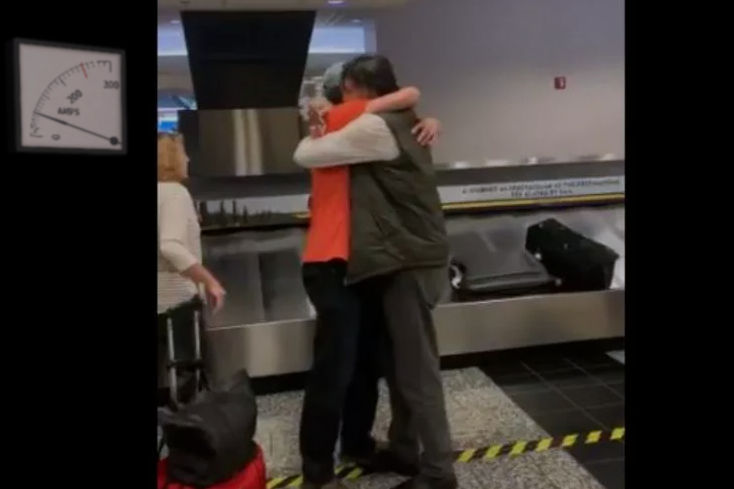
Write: 100 A
